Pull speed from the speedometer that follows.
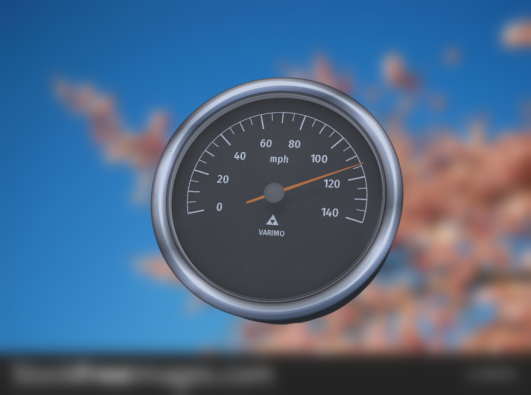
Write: 115 mph
